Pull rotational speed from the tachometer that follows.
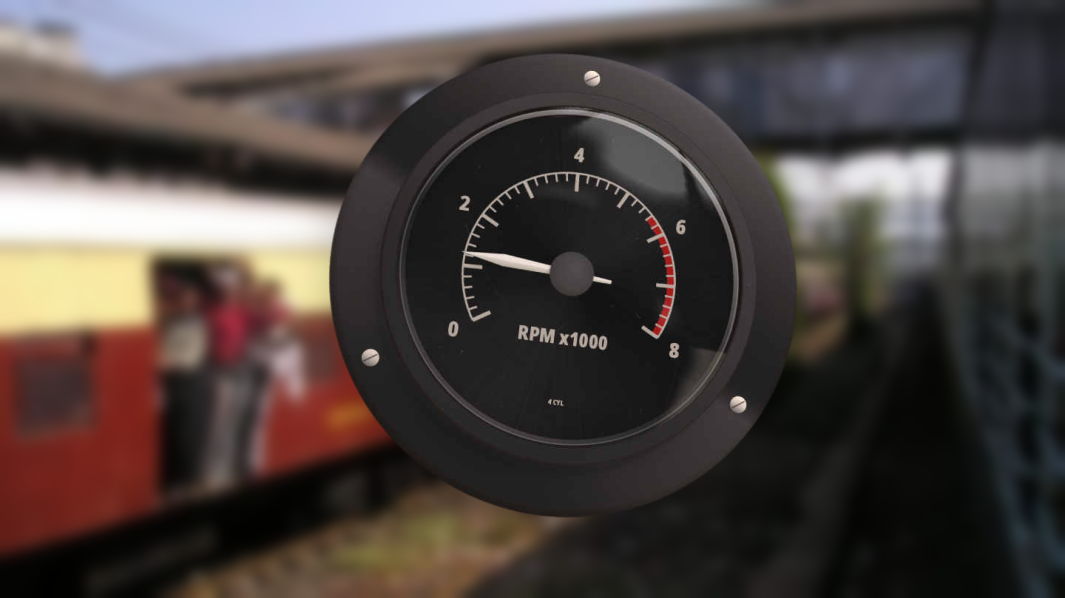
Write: 1200 rpm
